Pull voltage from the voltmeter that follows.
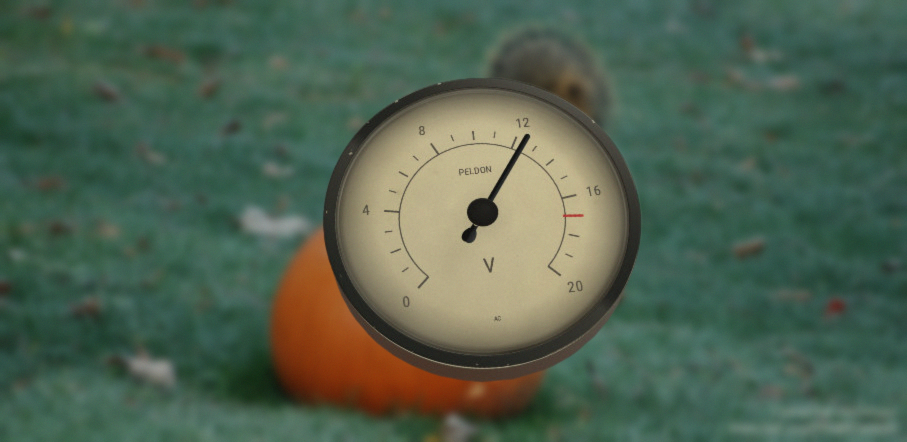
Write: 12.5 V
